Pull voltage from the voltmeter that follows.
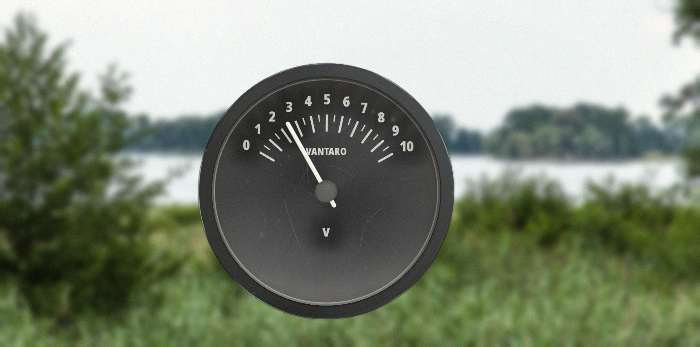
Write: 2.5 V
